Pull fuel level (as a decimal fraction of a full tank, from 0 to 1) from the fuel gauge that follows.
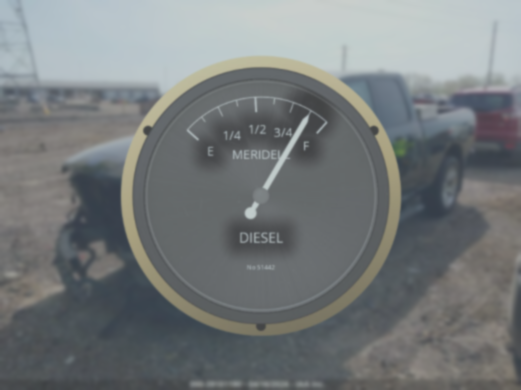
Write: 0.875
